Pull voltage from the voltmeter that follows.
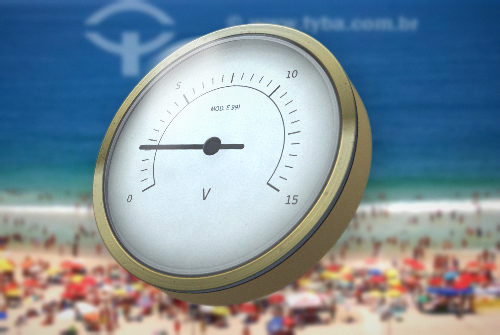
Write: 2 V
